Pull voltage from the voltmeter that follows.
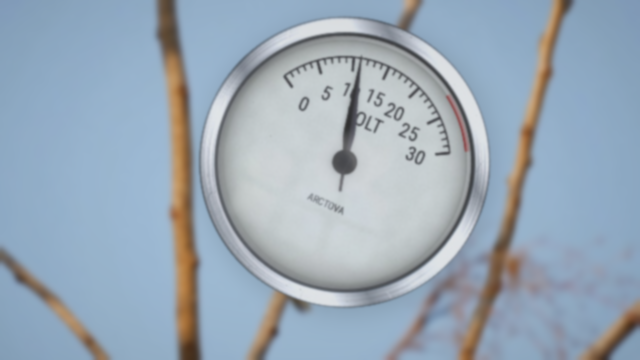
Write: 11 V
